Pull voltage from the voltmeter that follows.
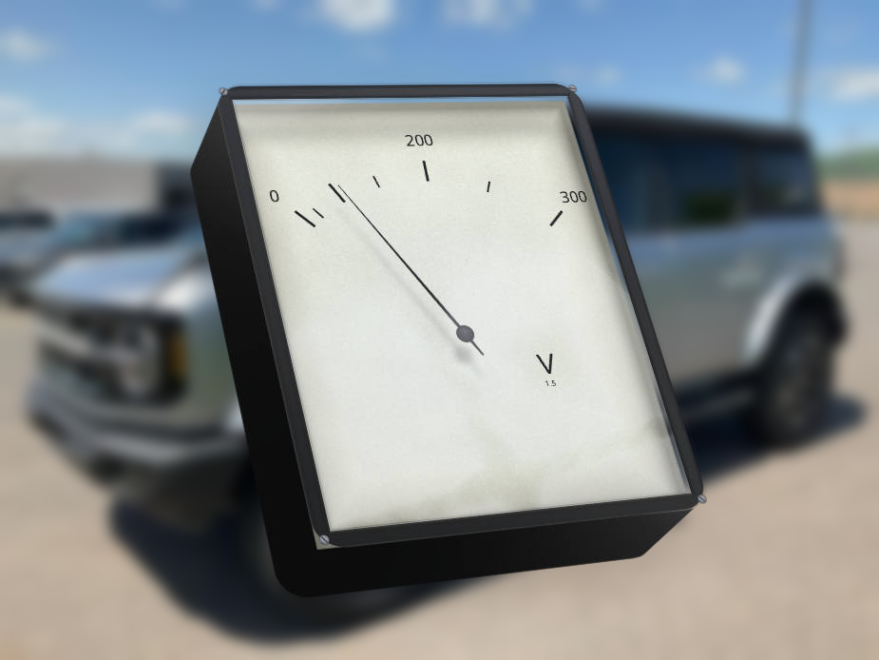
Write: 100 V
